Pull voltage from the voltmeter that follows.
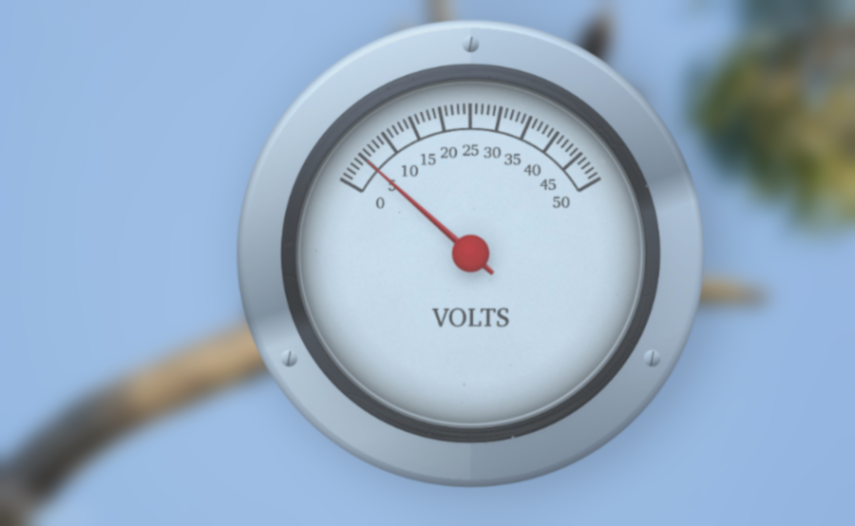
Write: 5 V
